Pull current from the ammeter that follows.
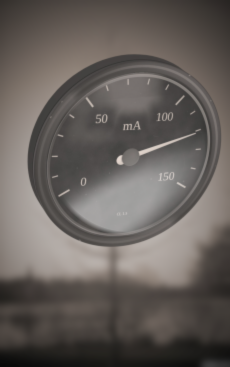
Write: 120 mA
